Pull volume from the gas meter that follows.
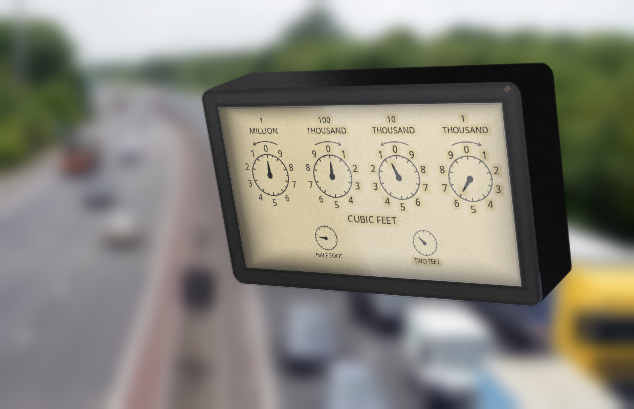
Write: 600 ft³
